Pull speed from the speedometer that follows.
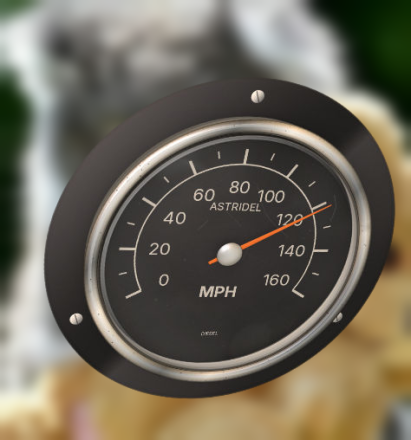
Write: 120 mph
